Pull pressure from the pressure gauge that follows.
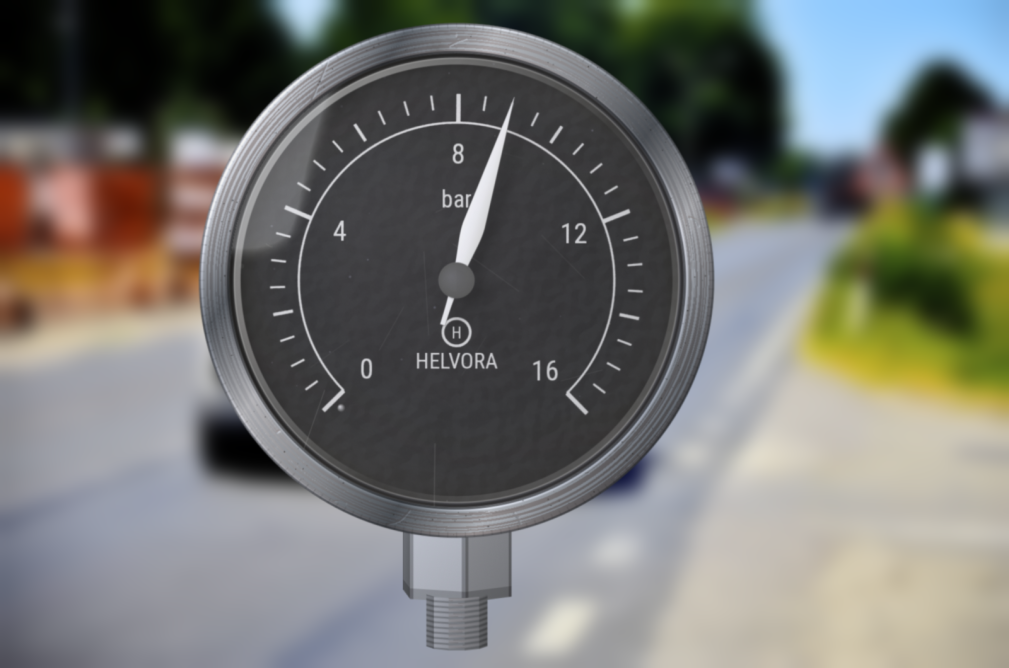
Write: 9 bar
